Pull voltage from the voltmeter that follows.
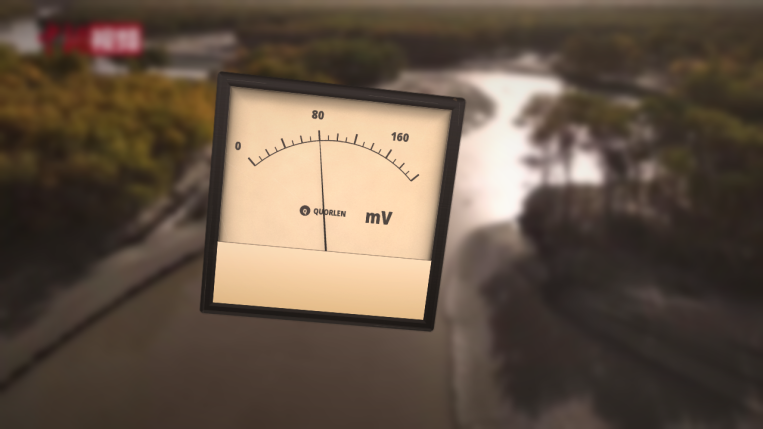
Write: 80 mV
